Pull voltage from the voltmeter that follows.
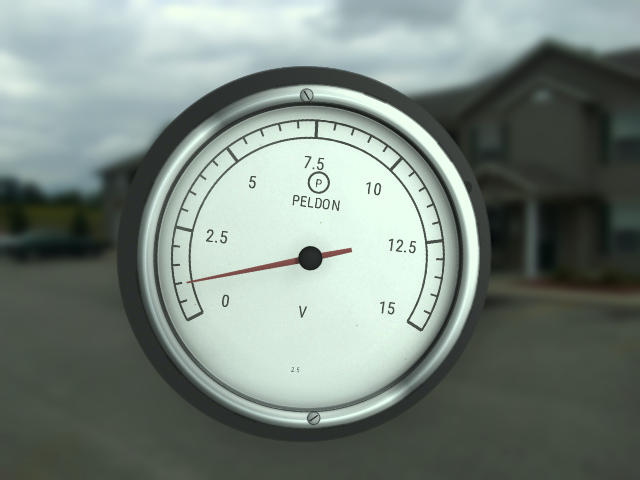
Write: 1 V
